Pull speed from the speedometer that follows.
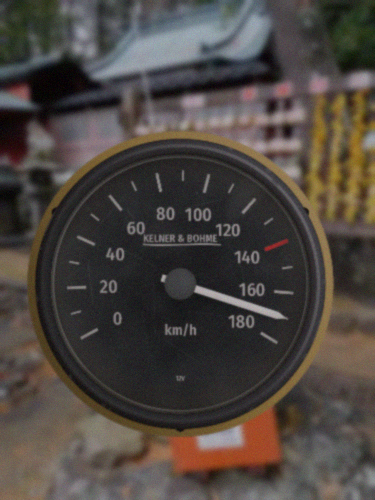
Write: 170 km/h
